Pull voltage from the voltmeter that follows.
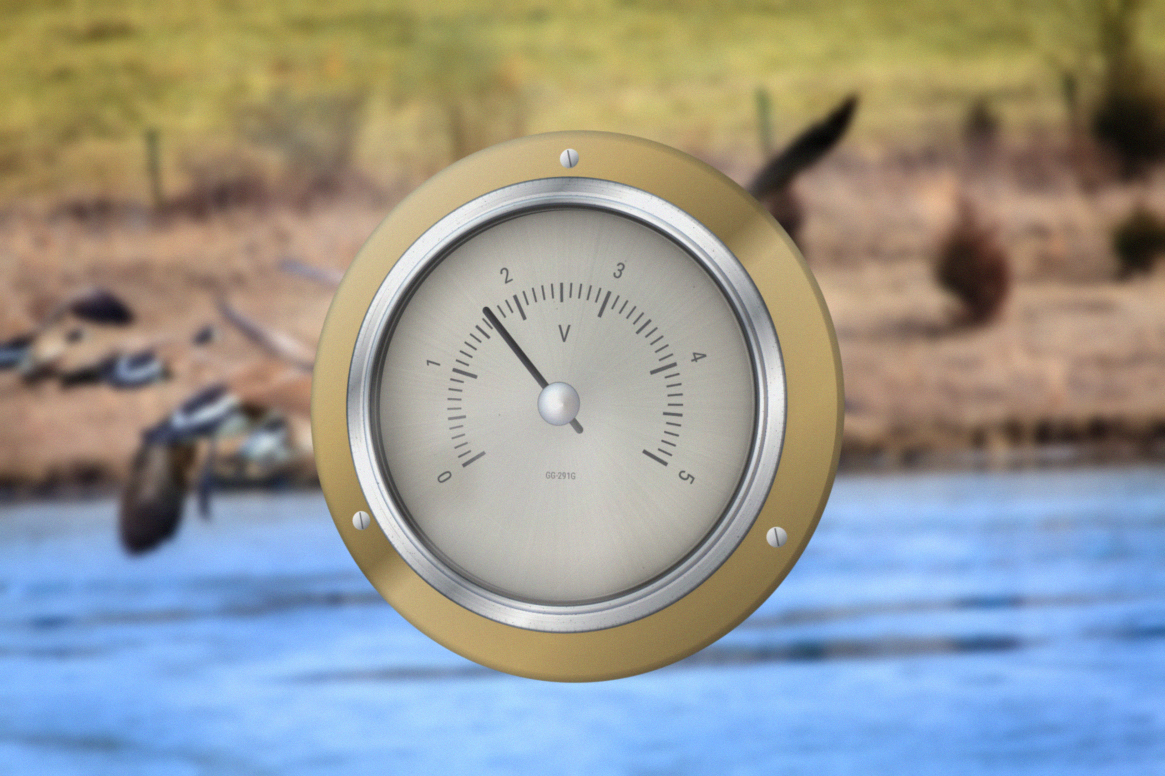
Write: 1.7 V
